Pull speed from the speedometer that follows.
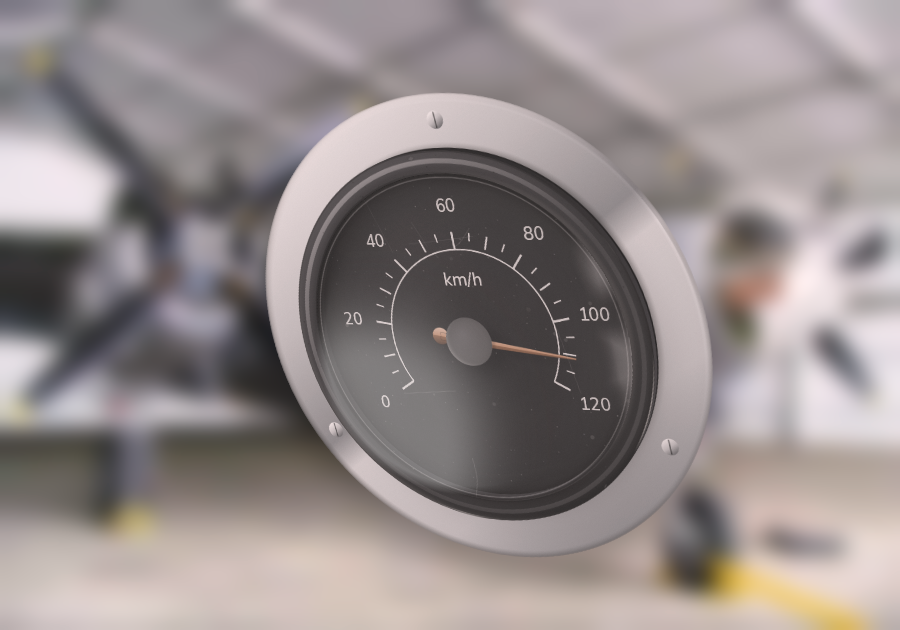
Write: 110 km/h
